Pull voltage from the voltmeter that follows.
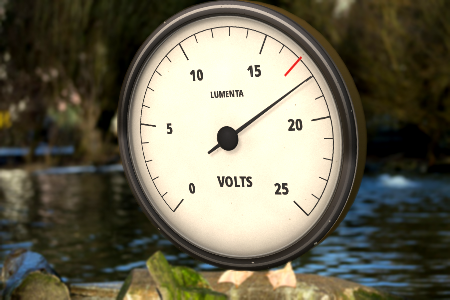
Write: 18 V
